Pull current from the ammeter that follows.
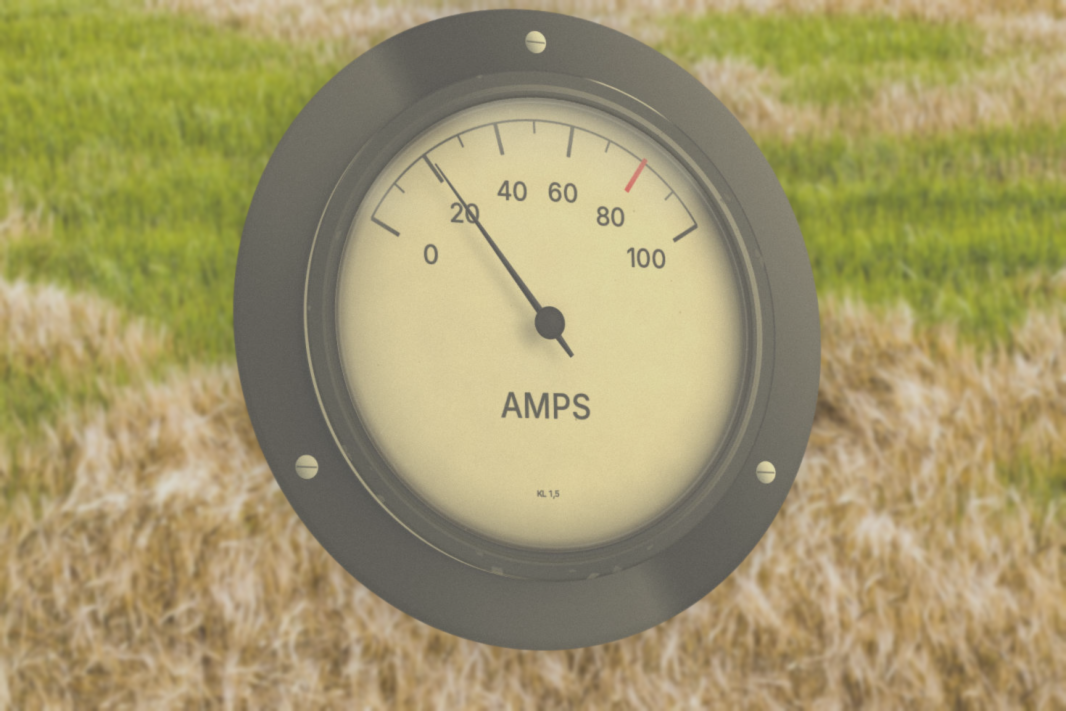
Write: 20 A
